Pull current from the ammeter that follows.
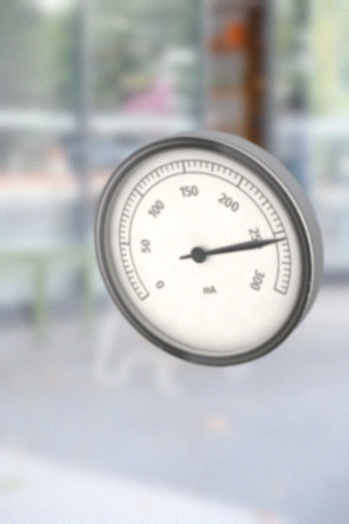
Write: 255 mA
